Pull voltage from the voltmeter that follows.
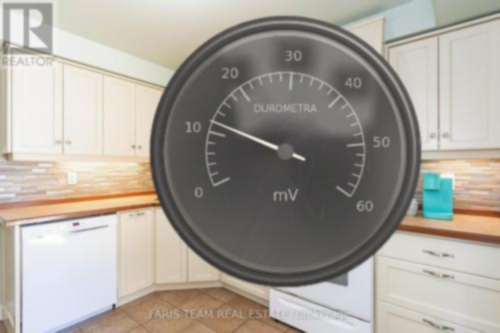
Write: 12 mV
